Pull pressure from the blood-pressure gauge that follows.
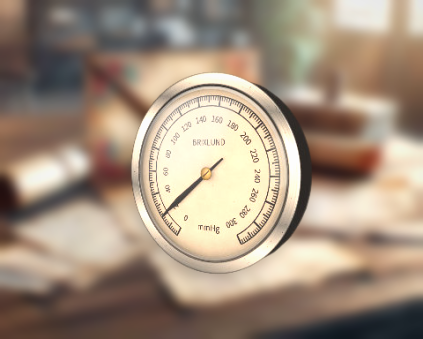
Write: 20 mmHg
